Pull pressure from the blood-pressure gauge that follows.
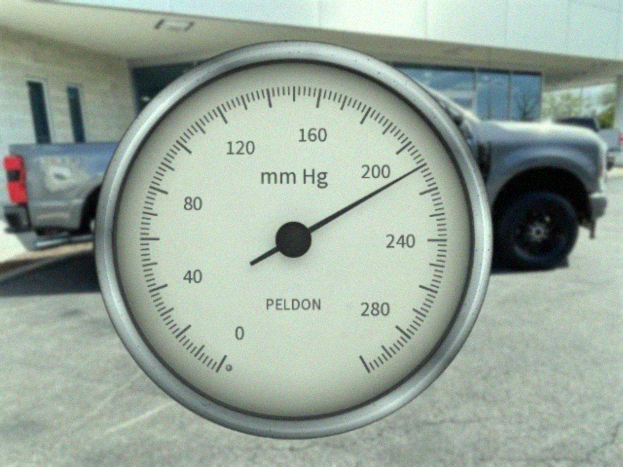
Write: 210 mmHg
